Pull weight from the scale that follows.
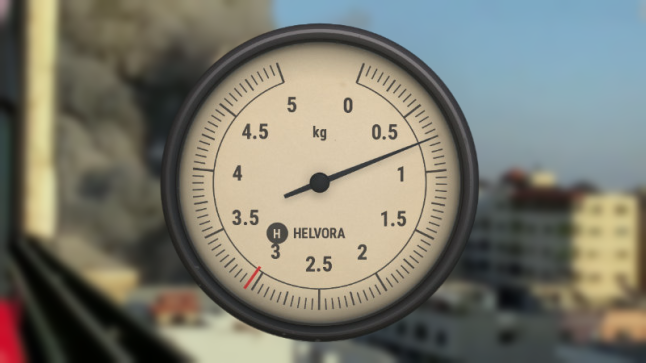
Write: 0.75 kg
